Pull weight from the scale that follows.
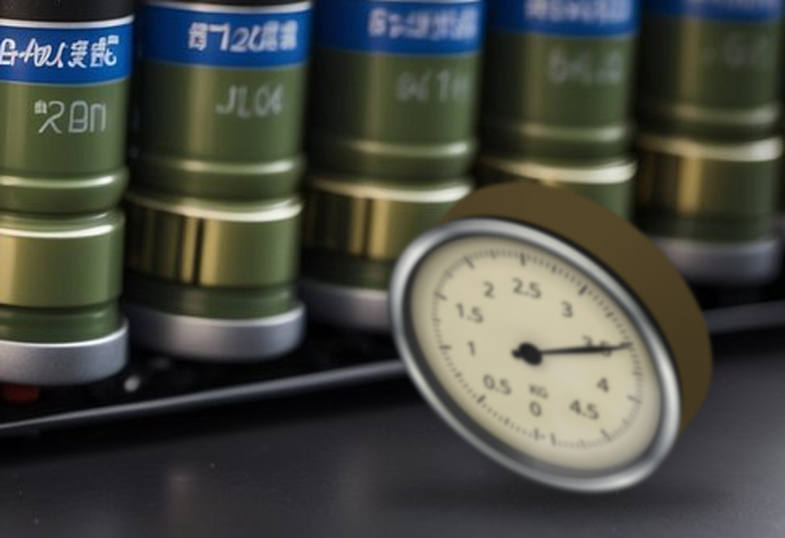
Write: 3.5 kg
